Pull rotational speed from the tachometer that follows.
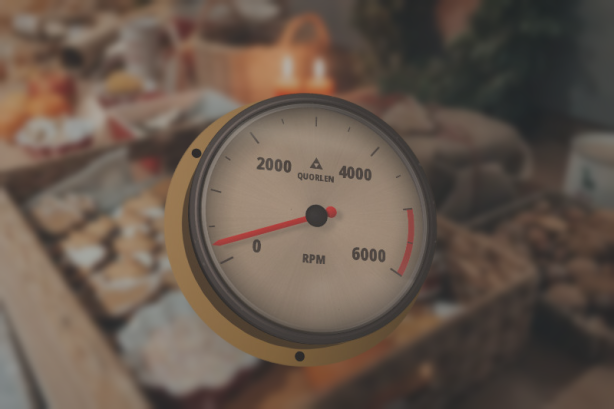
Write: 250 rpm
